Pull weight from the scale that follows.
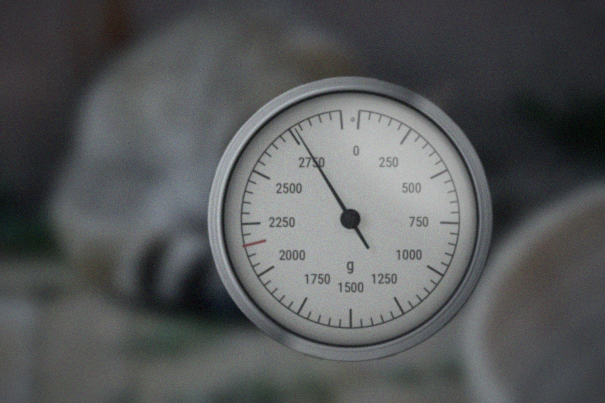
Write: 2775 g
